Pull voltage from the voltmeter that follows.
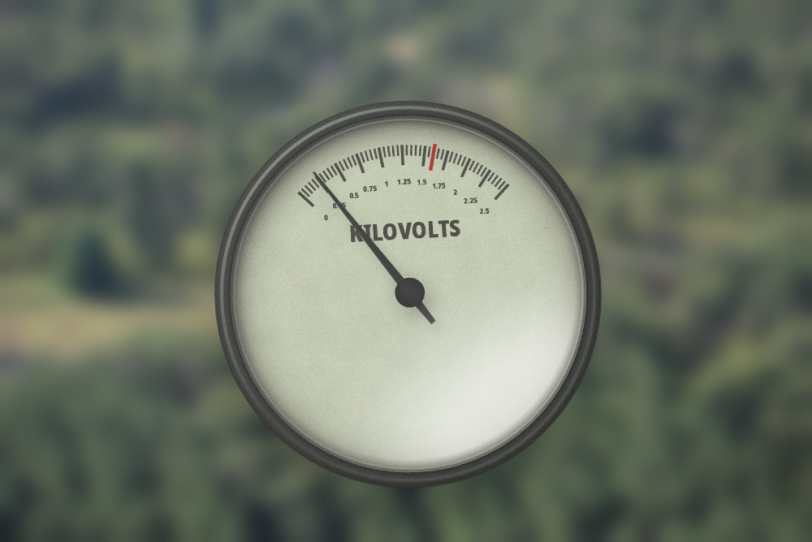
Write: 0.25 kV
